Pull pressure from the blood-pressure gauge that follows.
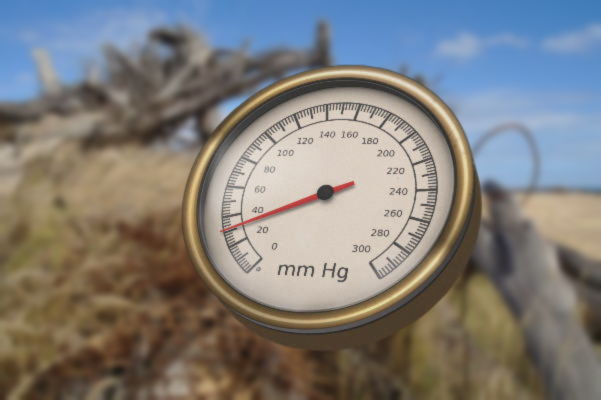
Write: 30 mmHg
